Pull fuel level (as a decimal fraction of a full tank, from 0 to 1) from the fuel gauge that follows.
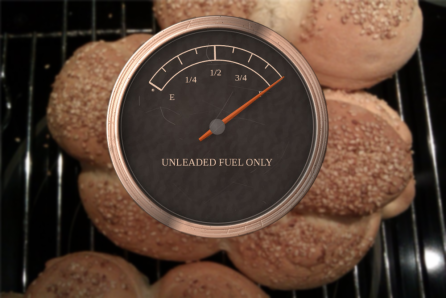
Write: 1
